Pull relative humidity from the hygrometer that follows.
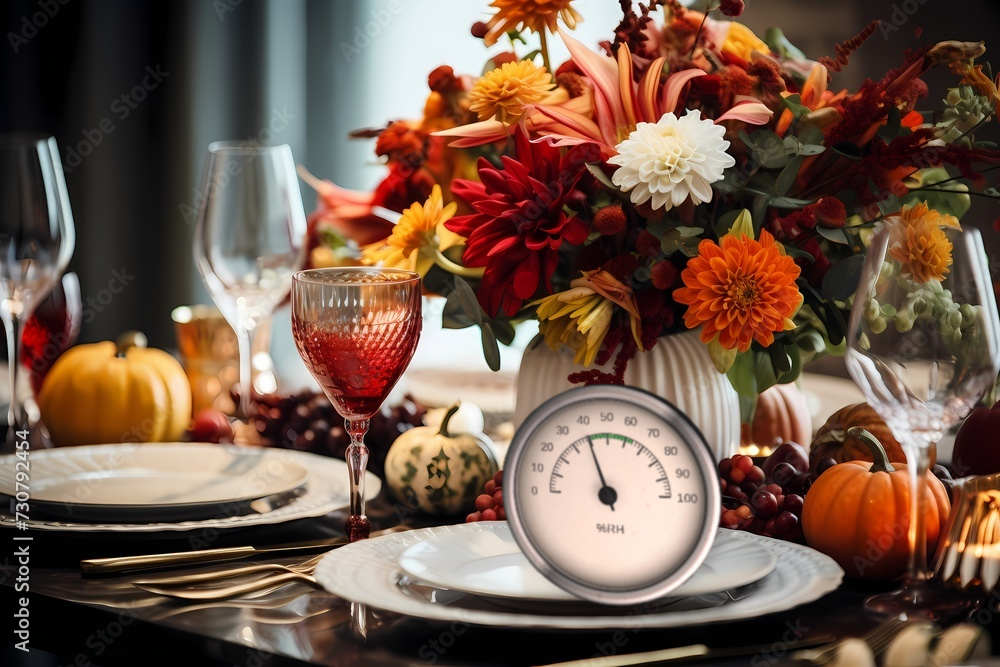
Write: 40 %
